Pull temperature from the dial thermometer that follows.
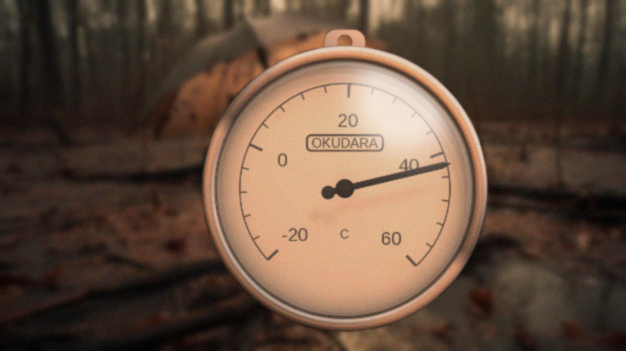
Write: 42 °C
